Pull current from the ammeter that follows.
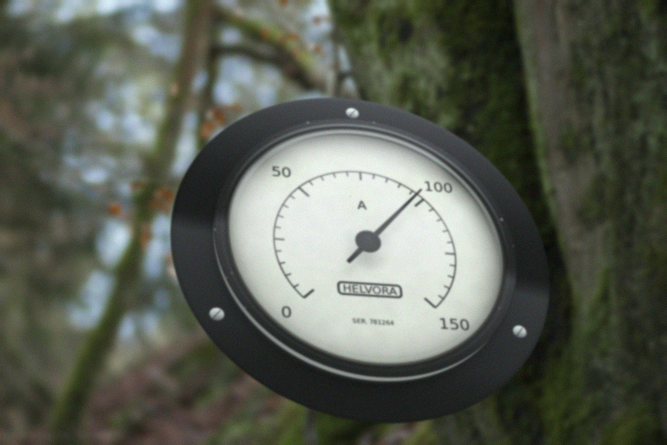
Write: 97.5 A
